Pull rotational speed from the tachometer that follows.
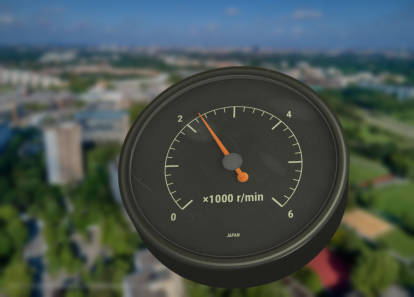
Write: 2300 rpm
